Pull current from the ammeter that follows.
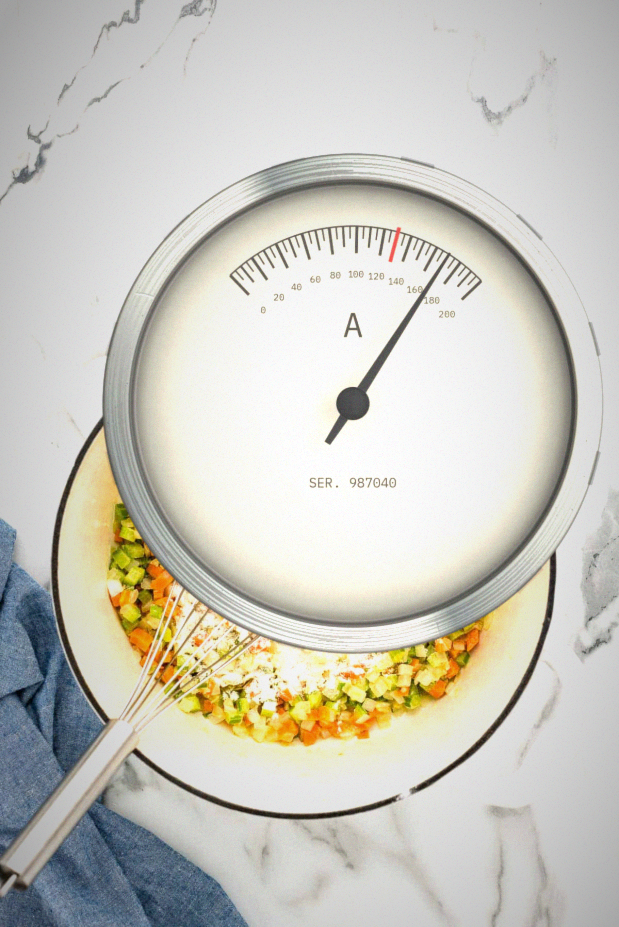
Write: 170 A
